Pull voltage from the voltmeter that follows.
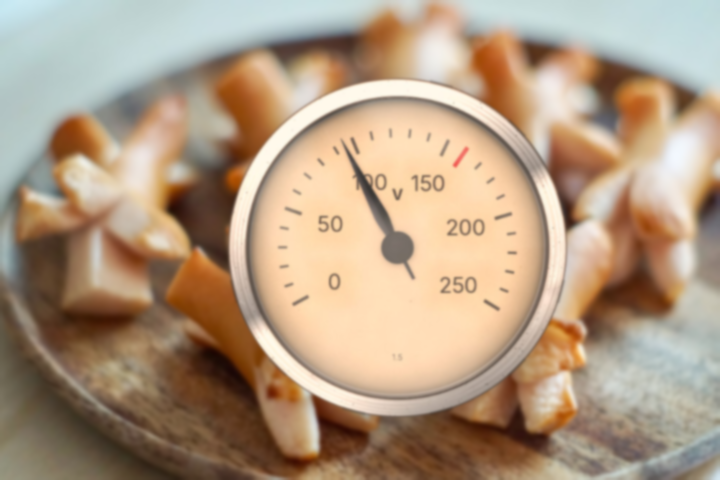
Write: 95 V
